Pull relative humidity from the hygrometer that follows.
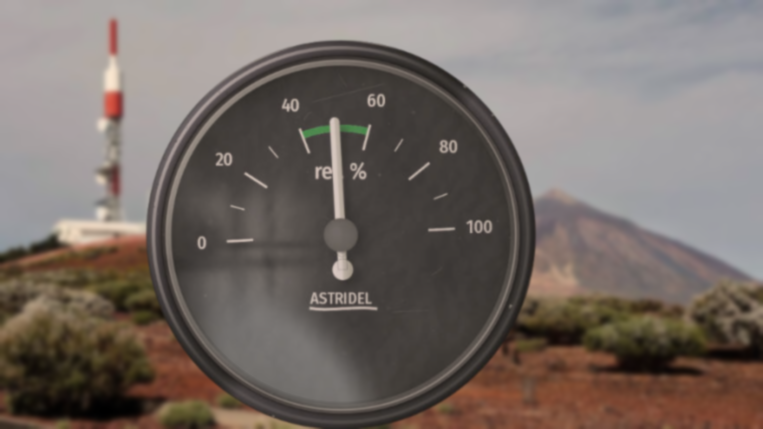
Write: 50 %
